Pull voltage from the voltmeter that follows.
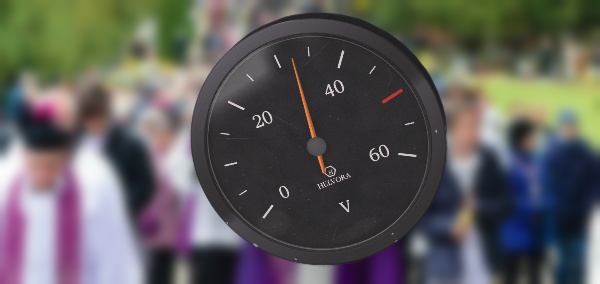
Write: 32.5 V
